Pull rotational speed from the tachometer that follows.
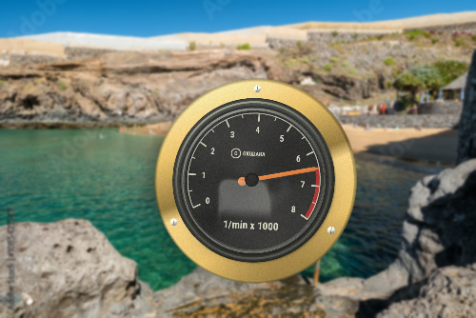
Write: 6500 rpm
